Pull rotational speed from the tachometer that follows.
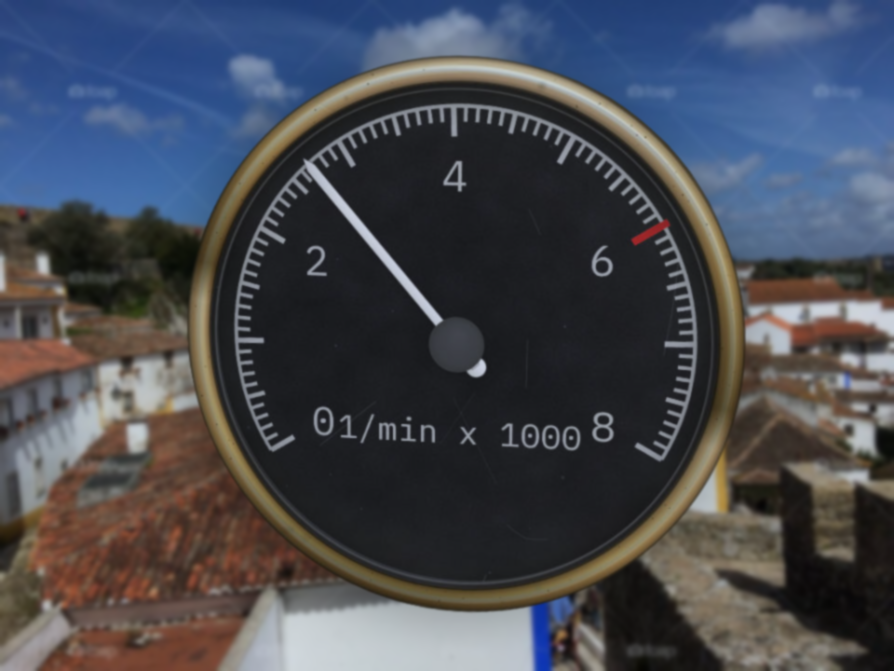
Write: 2700 rpm
